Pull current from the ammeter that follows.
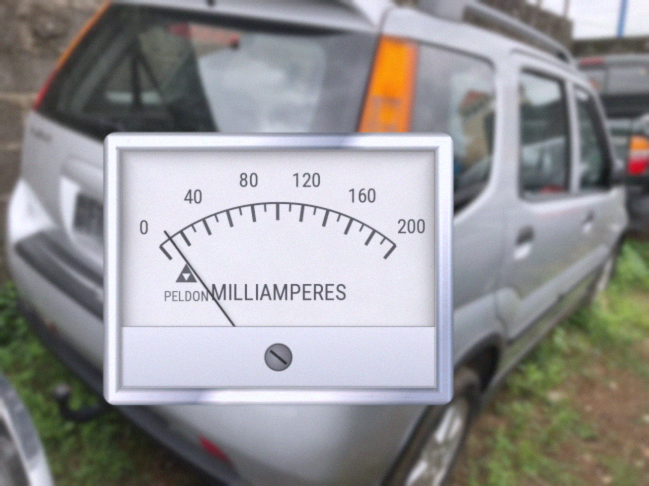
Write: 10 mA
